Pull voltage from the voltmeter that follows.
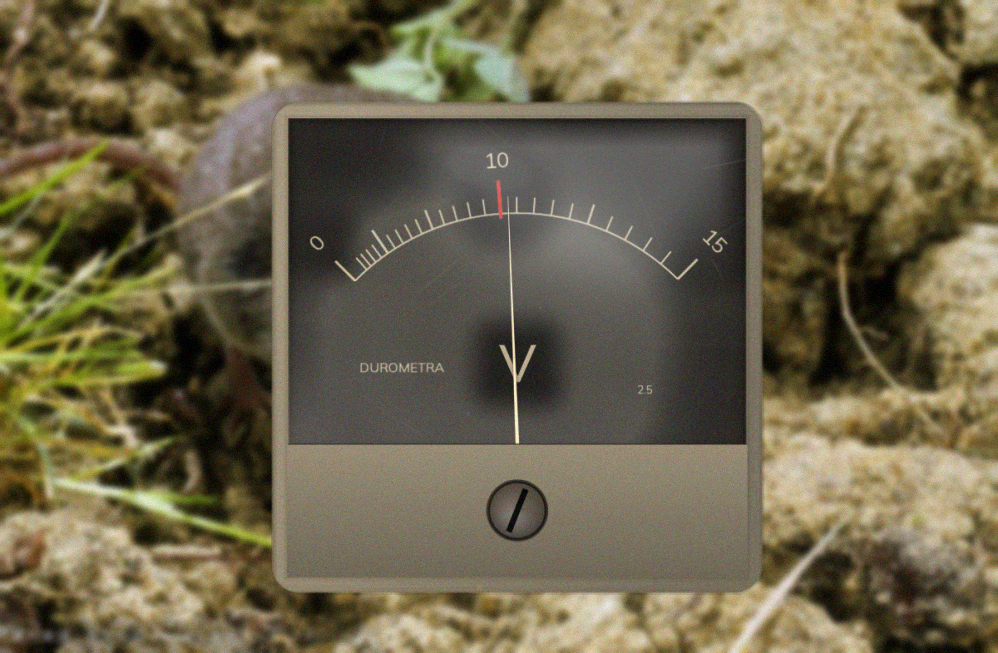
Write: 10.25 V
